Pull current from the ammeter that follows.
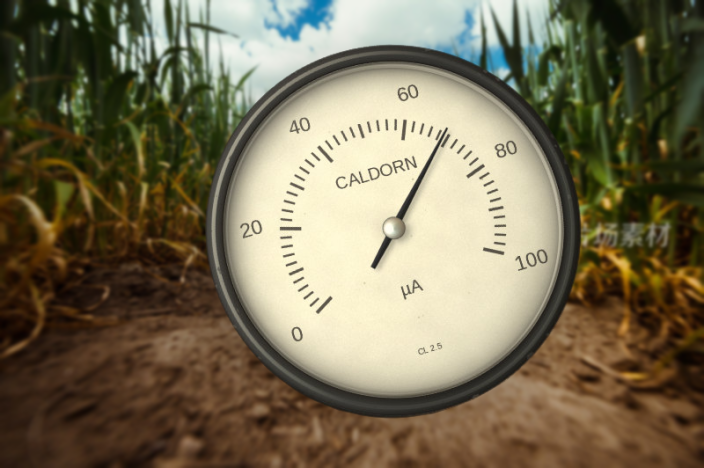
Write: 69 µA
